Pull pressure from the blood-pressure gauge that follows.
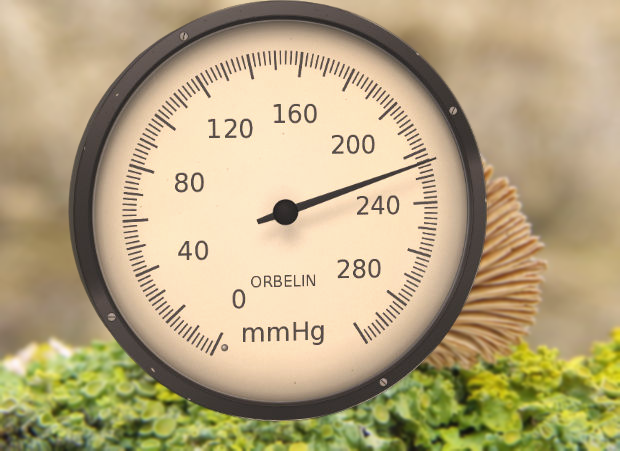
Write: 224 mmHg
